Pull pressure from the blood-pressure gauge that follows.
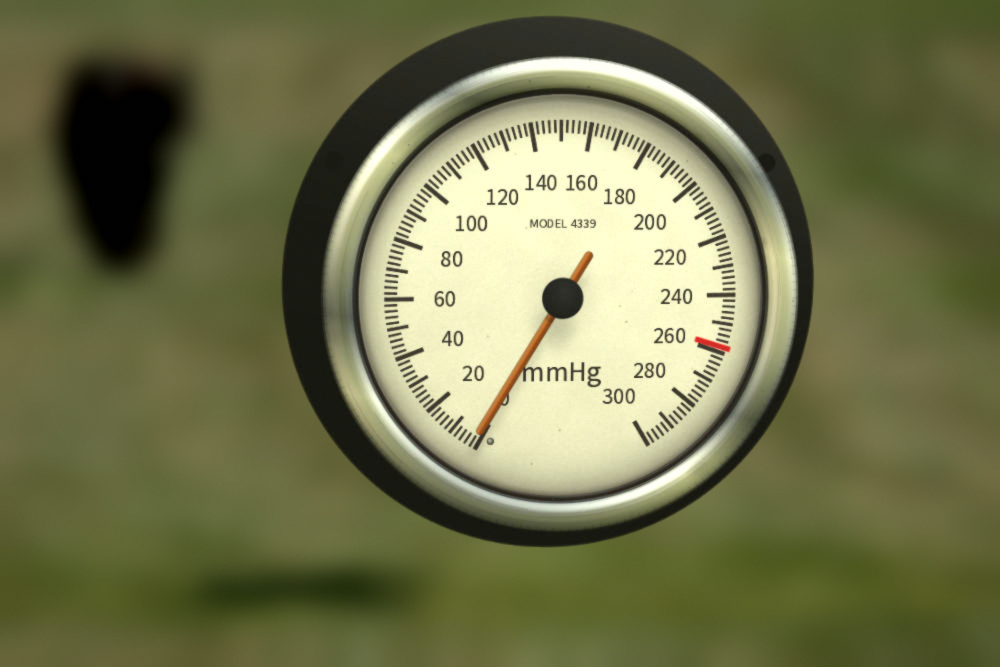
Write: 2 mmHg
